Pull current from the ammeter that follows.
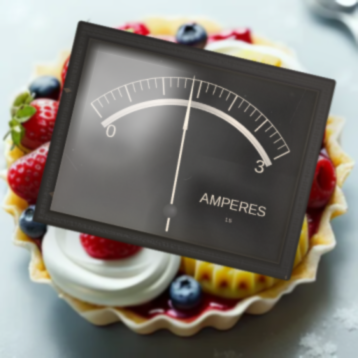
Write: 1.4 A
